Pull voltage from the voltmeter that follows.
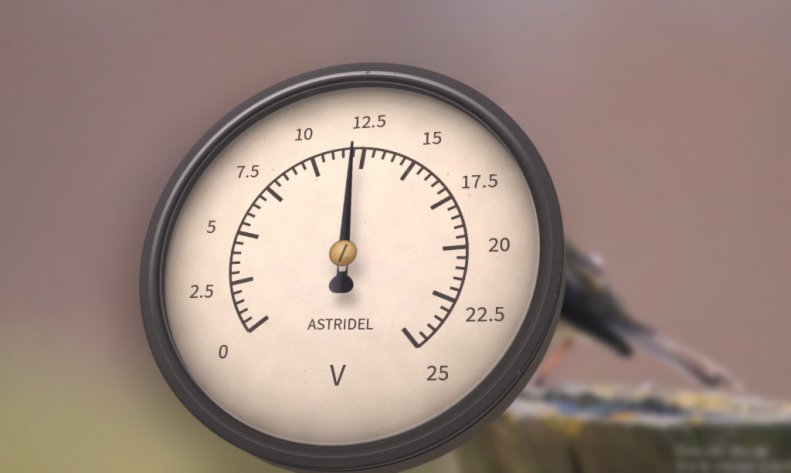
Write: 12 V
